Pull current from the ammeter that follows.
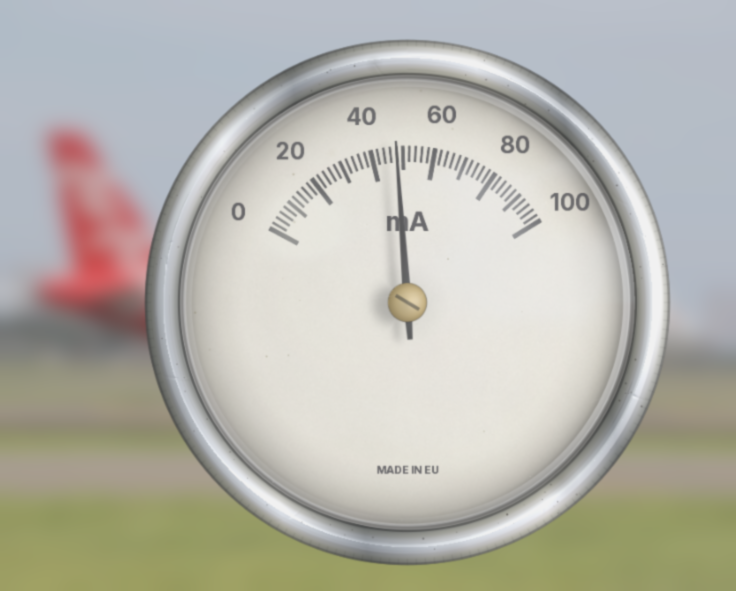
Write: 48 mA
